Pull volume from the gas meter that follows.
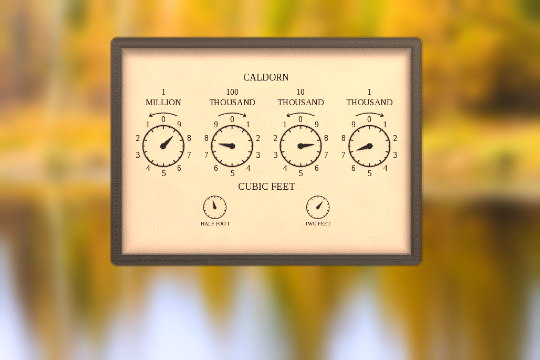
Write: 877700 ft³
